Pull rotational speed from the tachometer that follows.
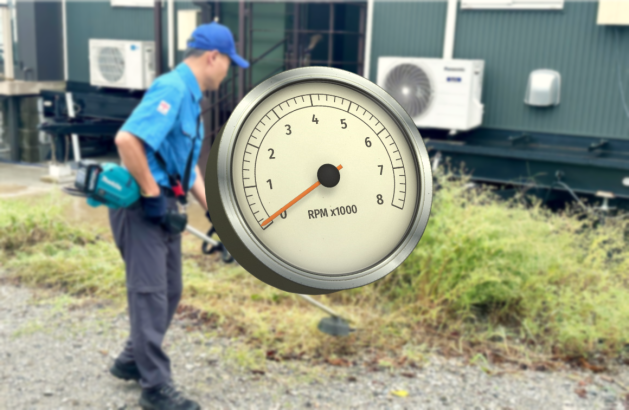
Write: 100 rpm
